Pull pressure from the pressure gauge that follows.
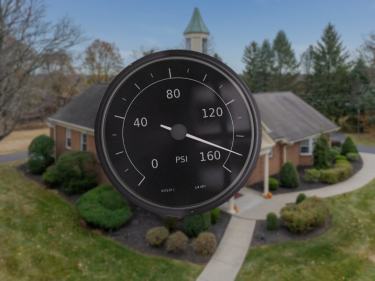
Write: 150 psi
